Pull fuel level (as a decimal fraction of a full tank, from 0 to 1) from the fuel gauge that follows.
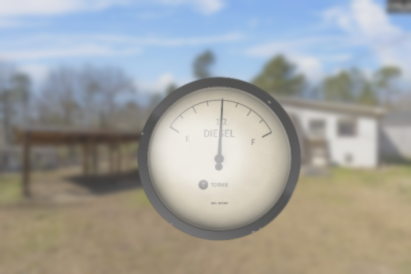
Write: 0.5
